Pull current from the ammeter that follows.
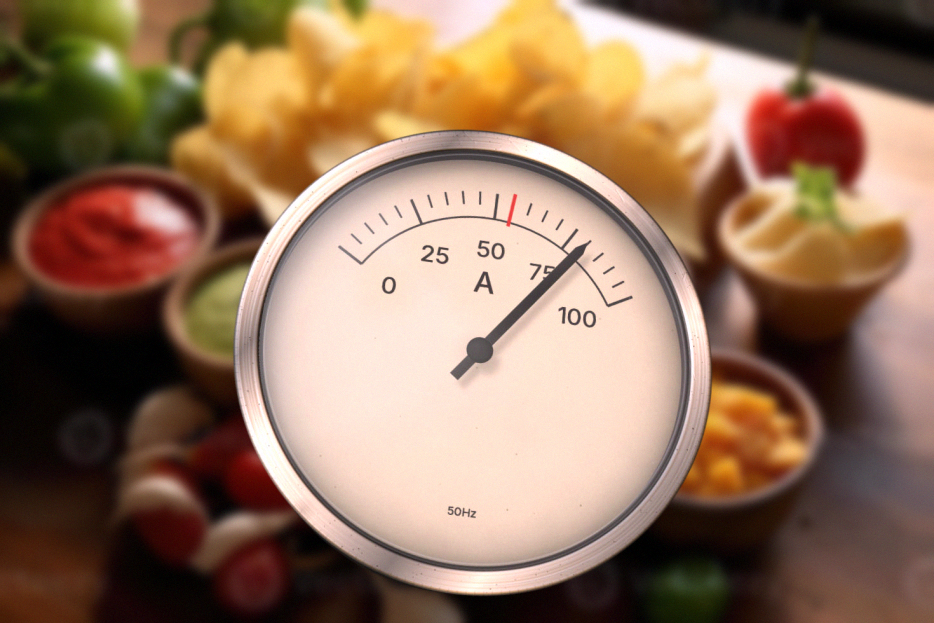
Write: 80 A
